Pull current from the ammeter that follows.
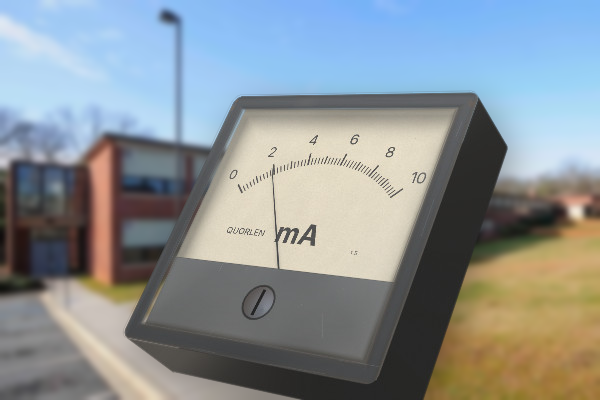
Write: 2 mA
